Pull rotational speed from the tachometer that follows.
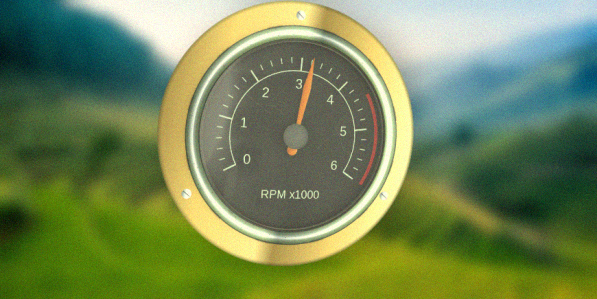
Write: 3200 rpm
